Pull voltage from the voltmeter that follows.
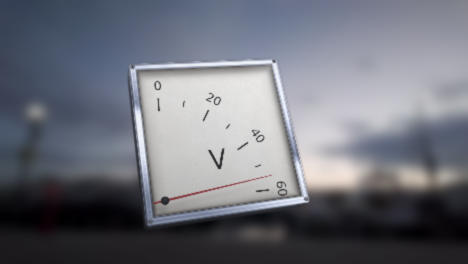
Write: 55 V
